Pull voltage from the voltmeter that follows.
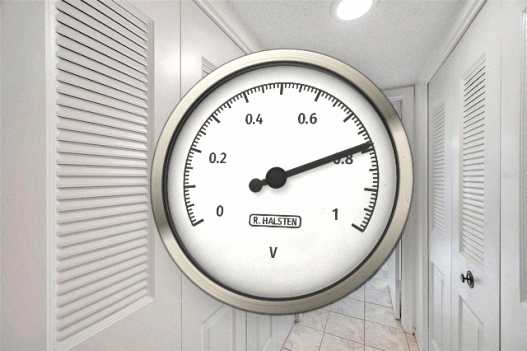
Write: 0.79 V
